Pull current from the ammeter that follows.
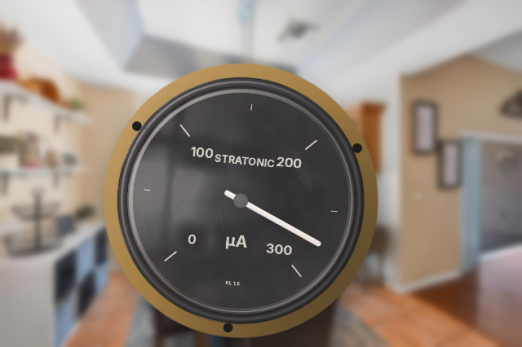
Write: 275 µA
